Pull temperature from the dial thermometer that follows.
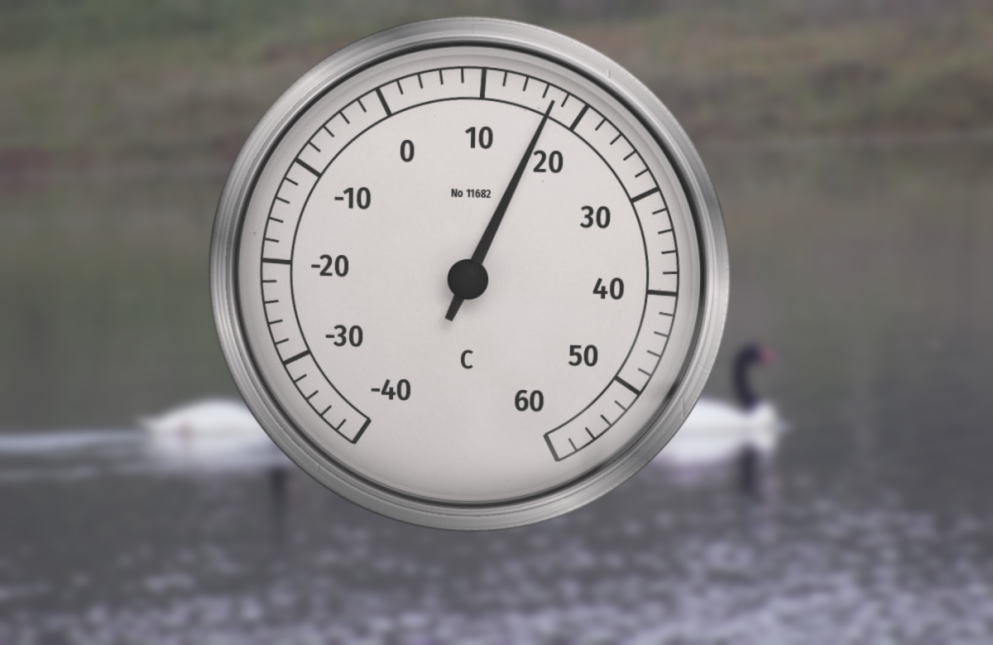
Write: 17 °C
